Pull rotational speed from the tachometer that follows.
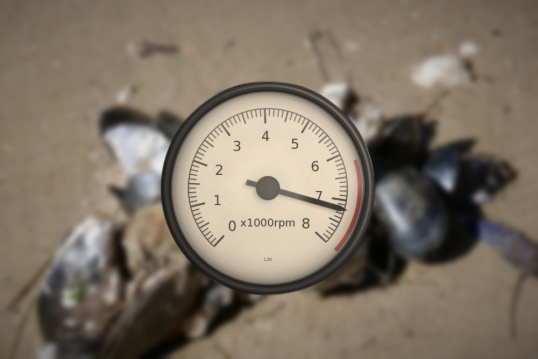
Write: 7200 rpm
